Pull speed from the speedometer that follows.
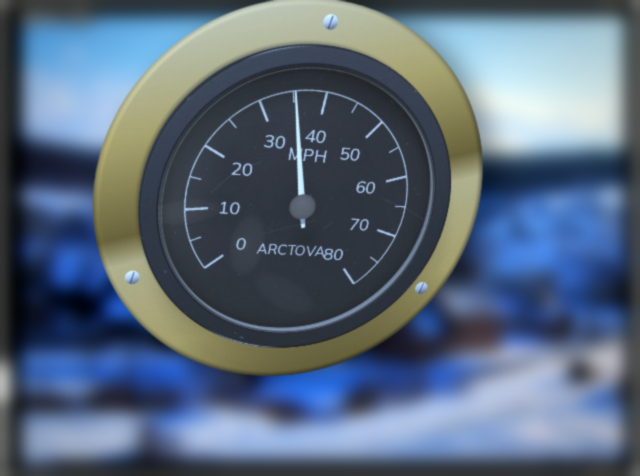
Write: 35 mph
